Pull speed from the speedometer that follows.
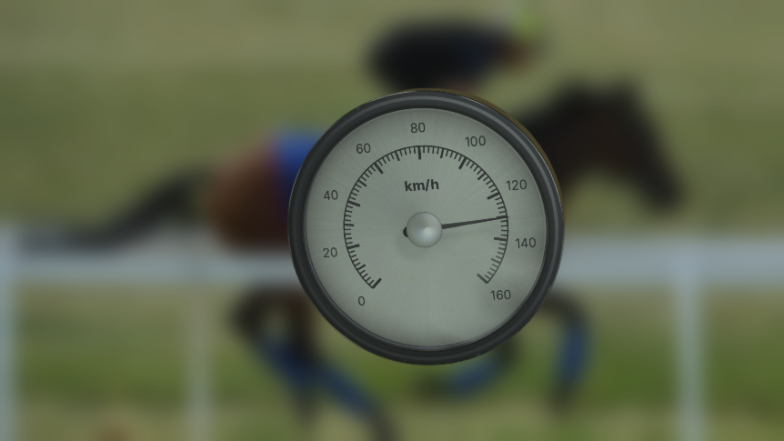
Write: 130 km/h
